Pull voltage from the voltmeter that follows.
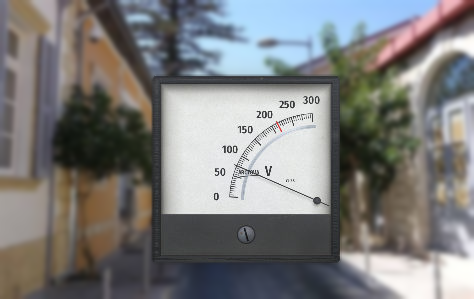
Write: 75 V
